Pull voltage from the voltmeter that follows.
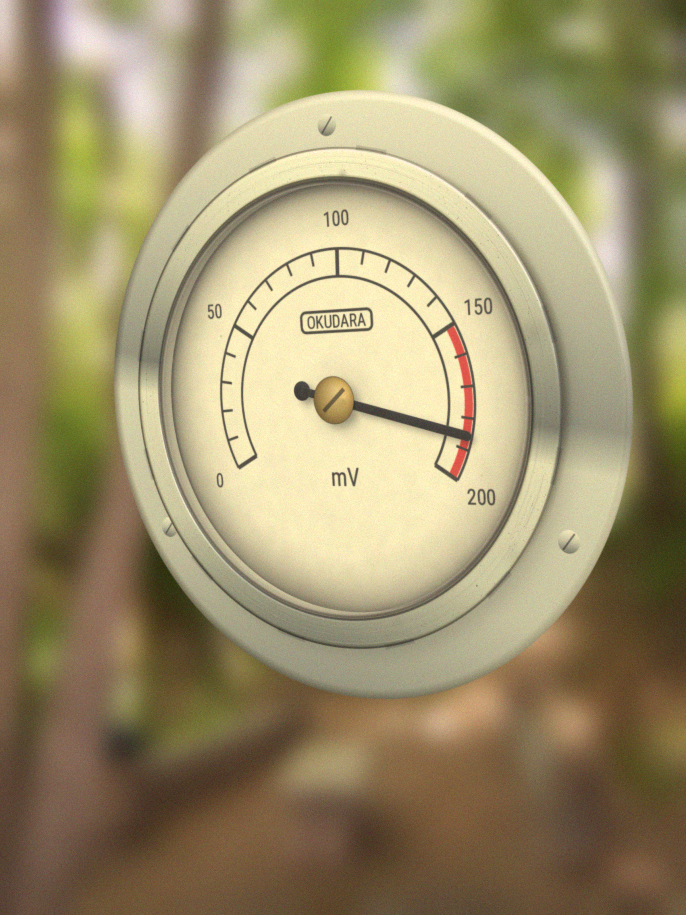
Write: 185 mV
